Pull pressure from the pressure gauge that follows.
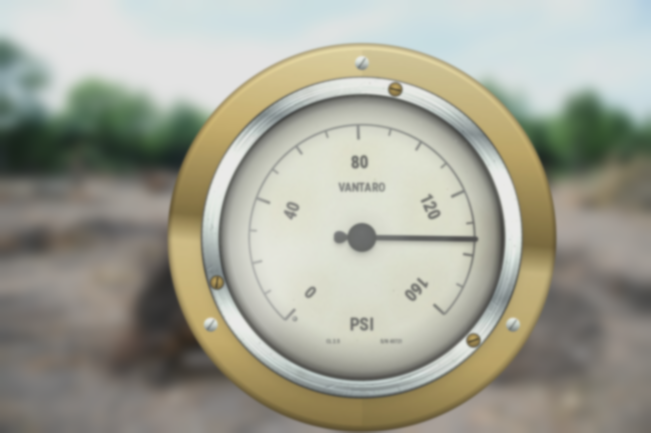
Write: 135 psi
